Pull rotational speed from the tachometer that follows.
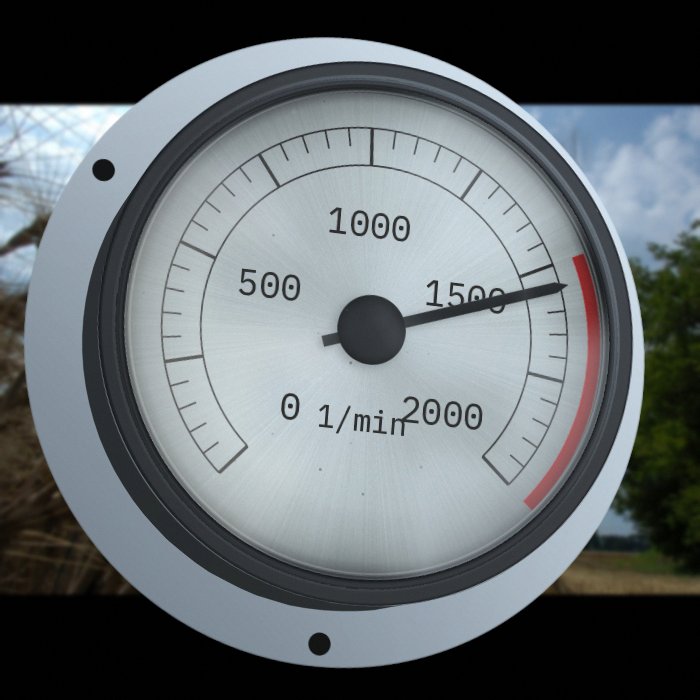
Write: 1550 rpm
